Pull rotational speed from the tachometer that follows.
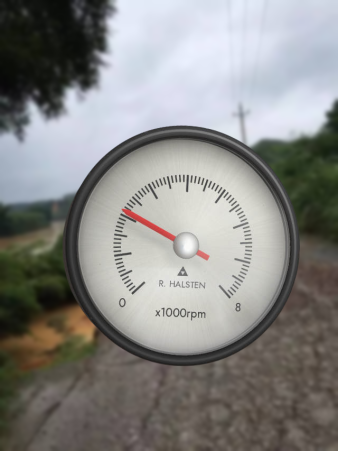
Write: 2100 rpm
